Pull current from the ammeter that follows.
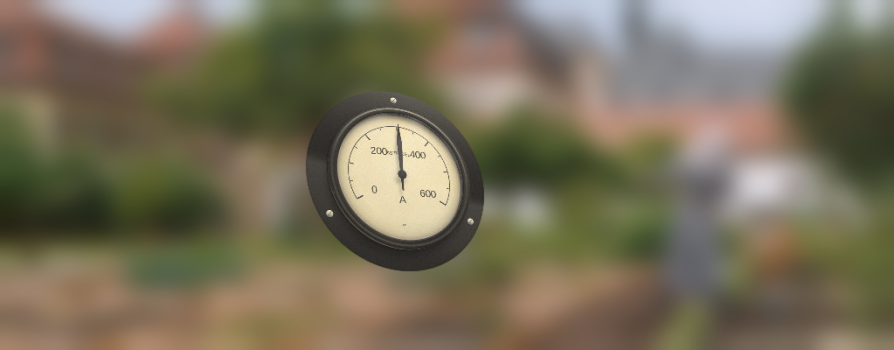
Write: 300 A
